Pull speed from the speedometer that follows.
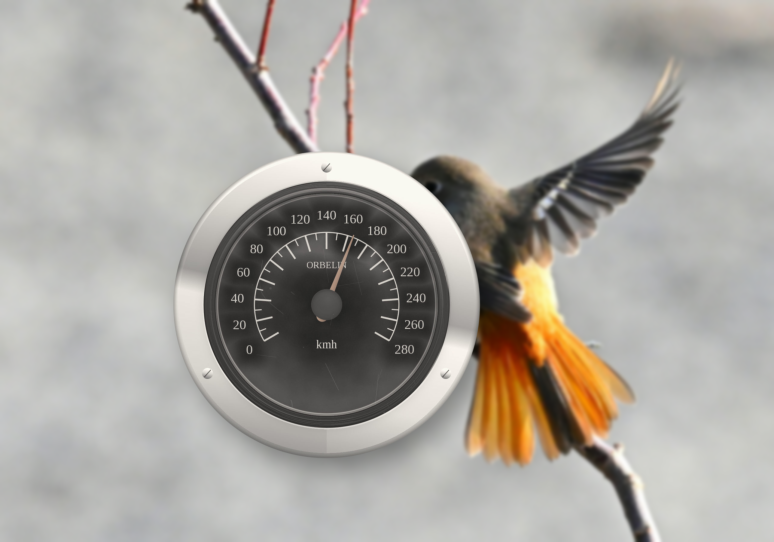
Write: 165 km/h
